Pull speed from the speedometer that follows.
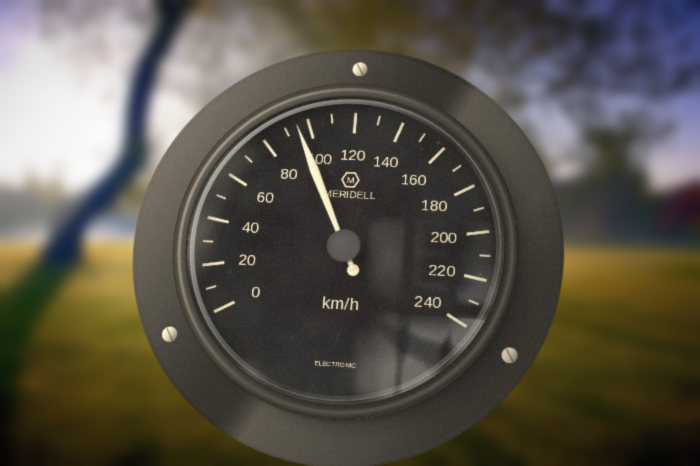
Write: 95 km/h
